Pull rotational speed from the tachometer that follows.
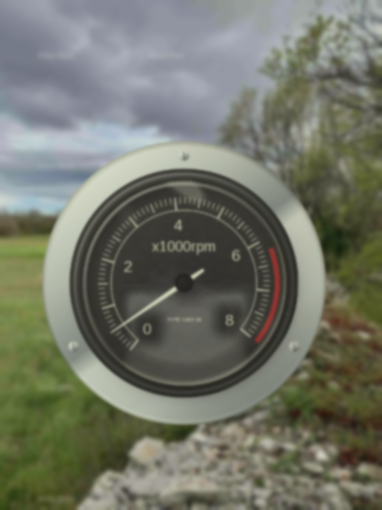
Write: 500 rpm
